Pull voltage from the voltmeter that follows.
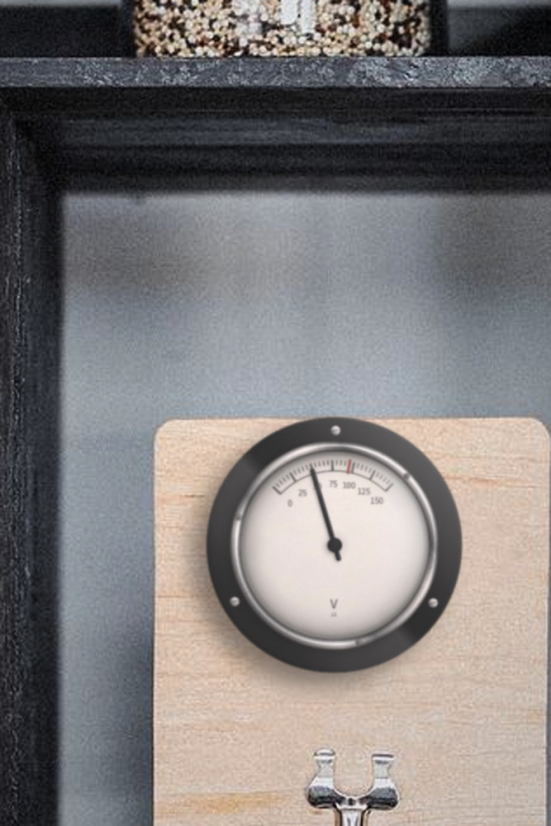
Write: 50 V
